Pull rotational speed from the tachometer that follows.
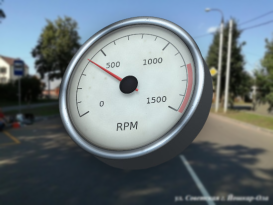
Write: 400 rpm
